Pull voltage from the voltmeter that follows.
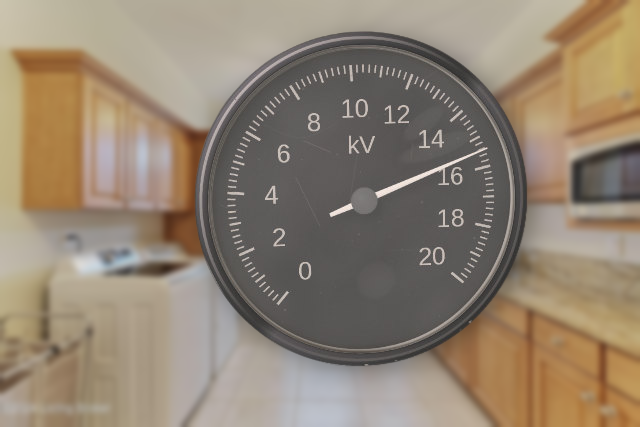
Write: 15.4 kV
